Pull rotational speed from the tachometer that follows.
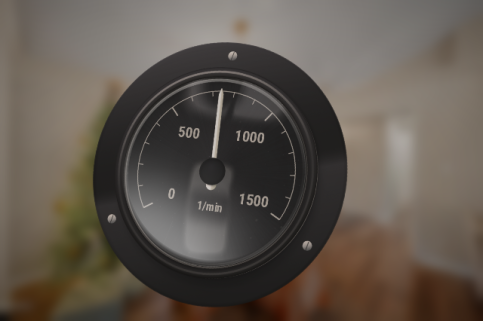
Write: 750 rpm
